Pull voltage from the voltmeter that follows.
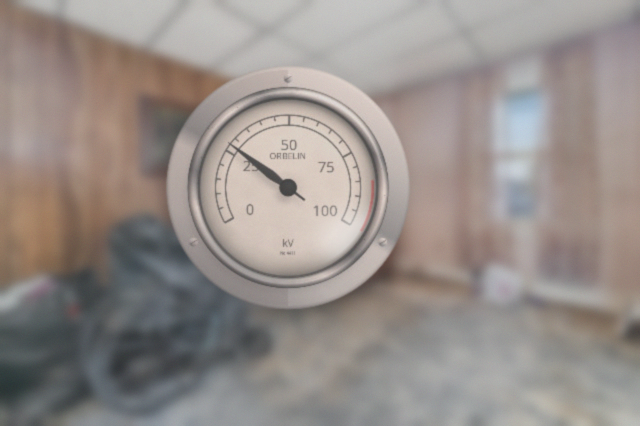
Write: 27.5 kV
